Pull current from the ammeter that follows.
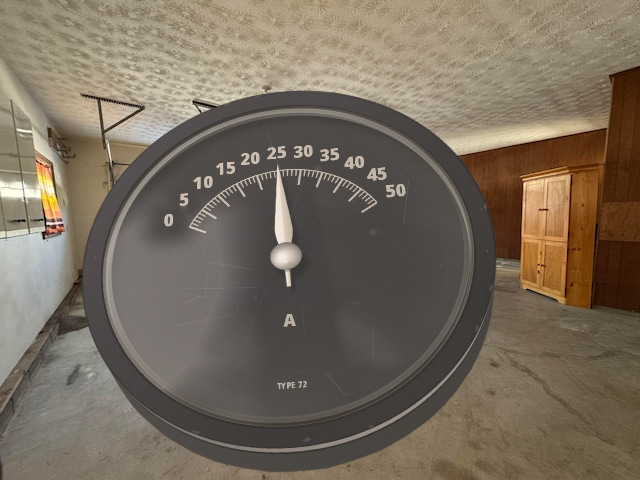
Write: 25 A
